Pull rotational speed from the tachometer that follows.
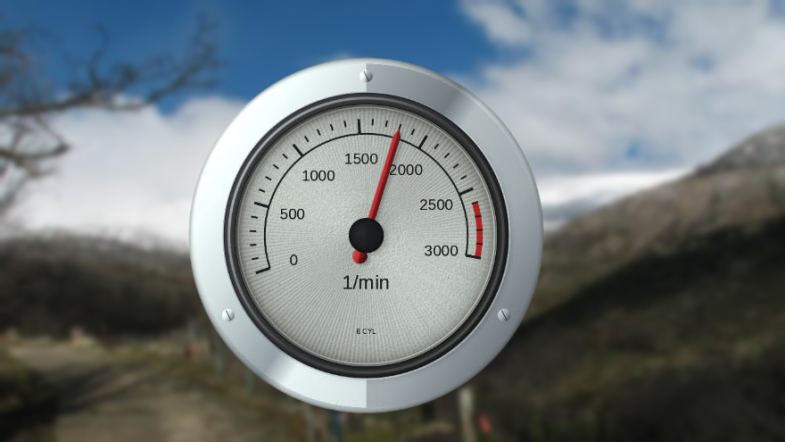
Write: 1800 rpm
